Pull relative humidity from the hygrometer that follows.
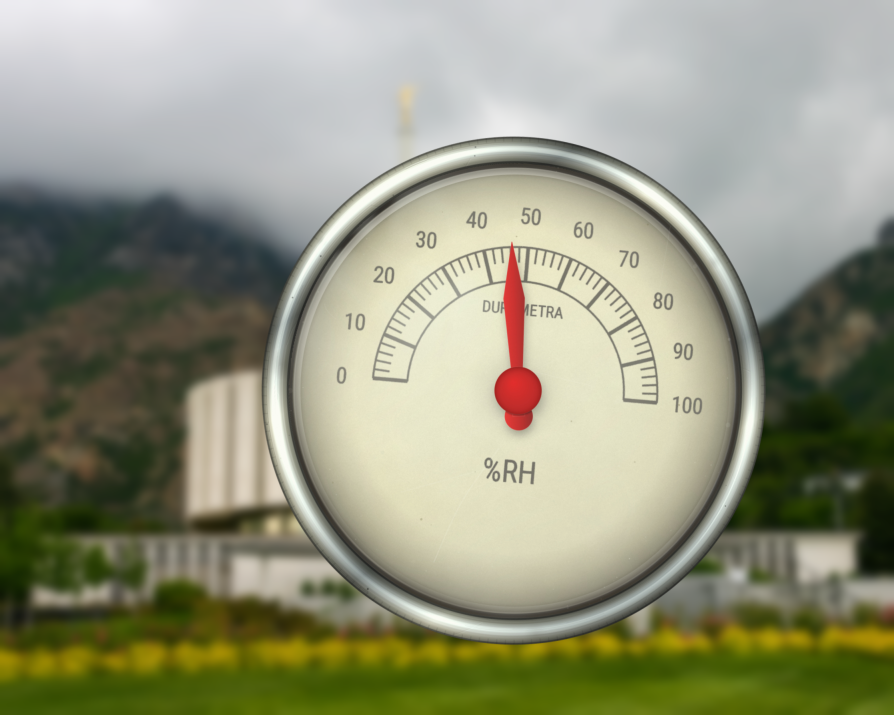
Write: 46 %
